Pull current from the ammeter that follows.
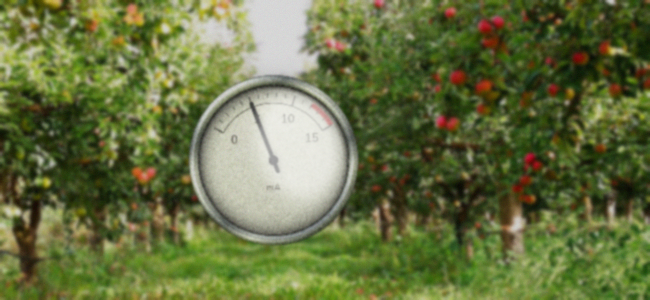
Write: 5 mA
